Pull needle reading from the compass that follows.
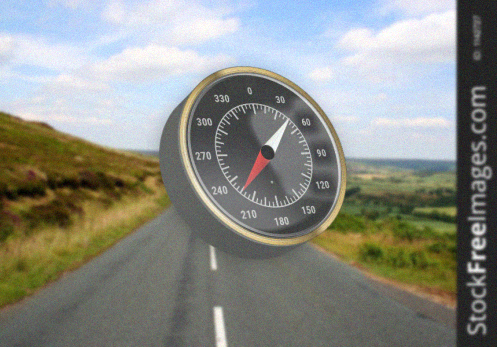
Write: 225 °
